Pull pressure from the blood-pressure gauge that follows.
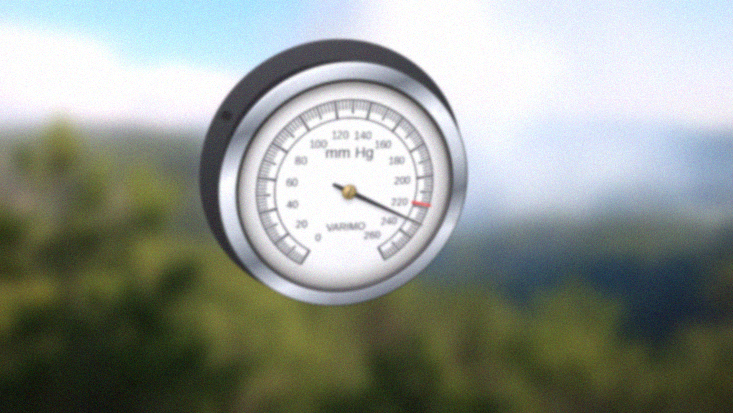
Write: 230 mmHg
